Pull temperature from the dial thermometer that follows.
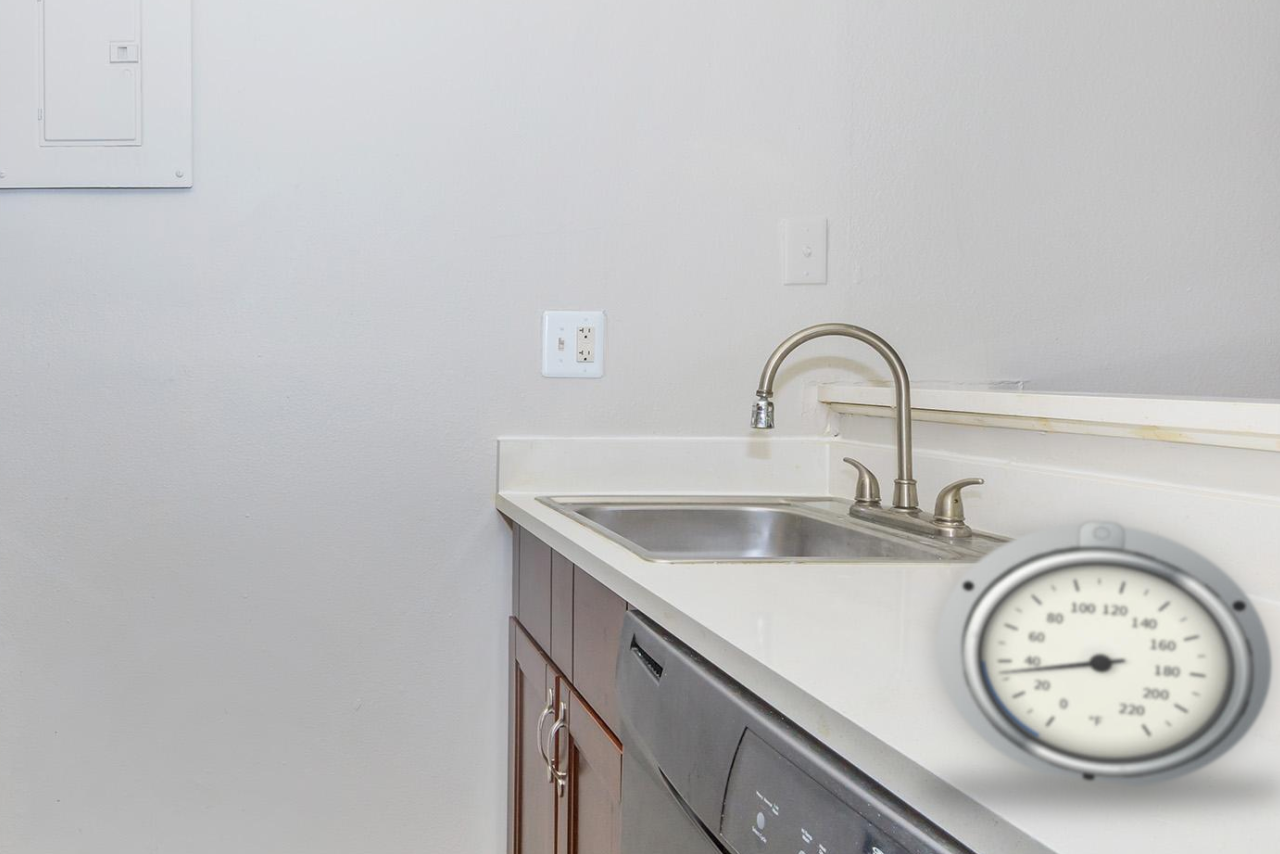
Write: 35 °F
